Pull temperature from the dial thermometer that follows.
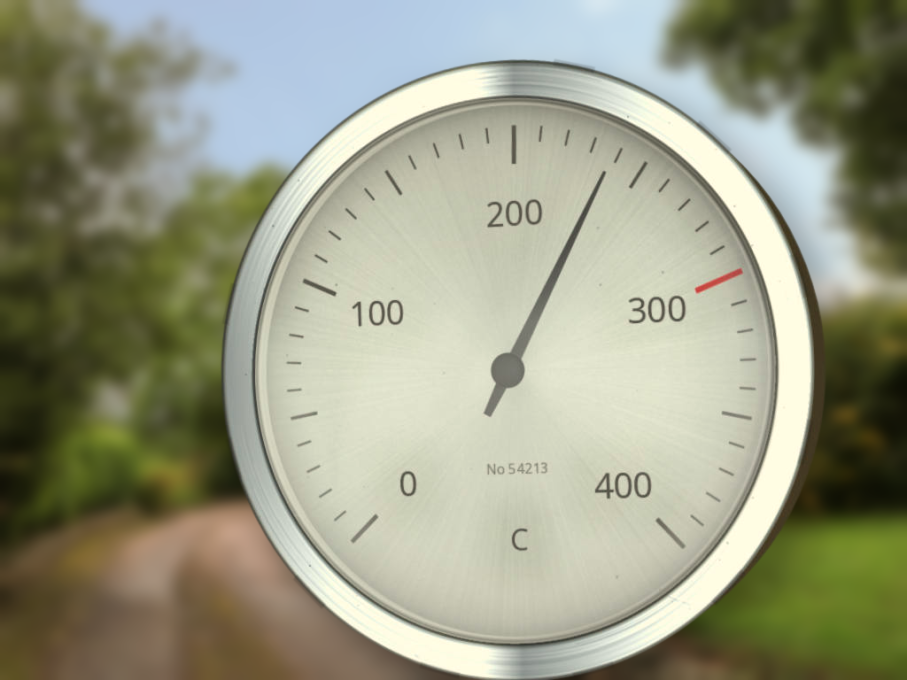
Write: 240 °C
